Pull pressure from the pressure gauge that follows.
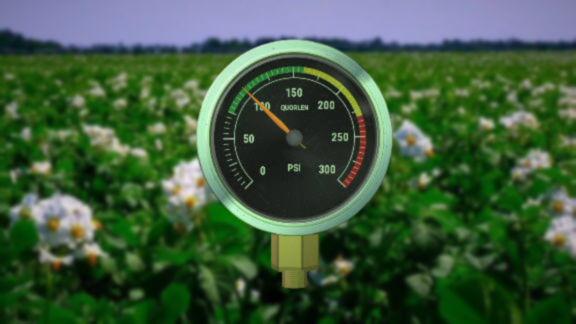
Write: 100 psi
